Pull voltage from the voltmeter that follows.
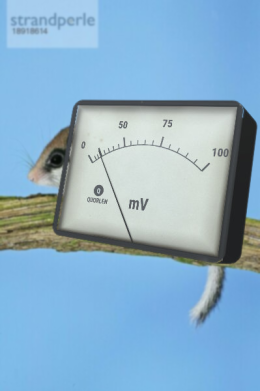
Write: 25 mV
